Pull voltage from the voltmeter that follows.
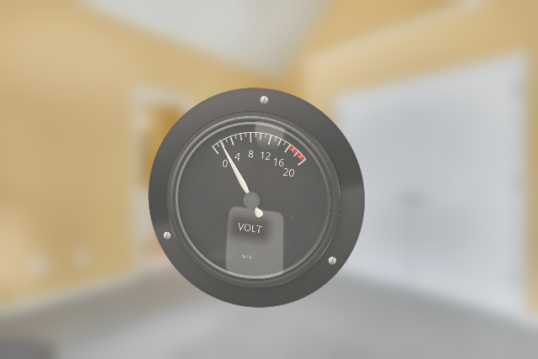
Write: 2 V
